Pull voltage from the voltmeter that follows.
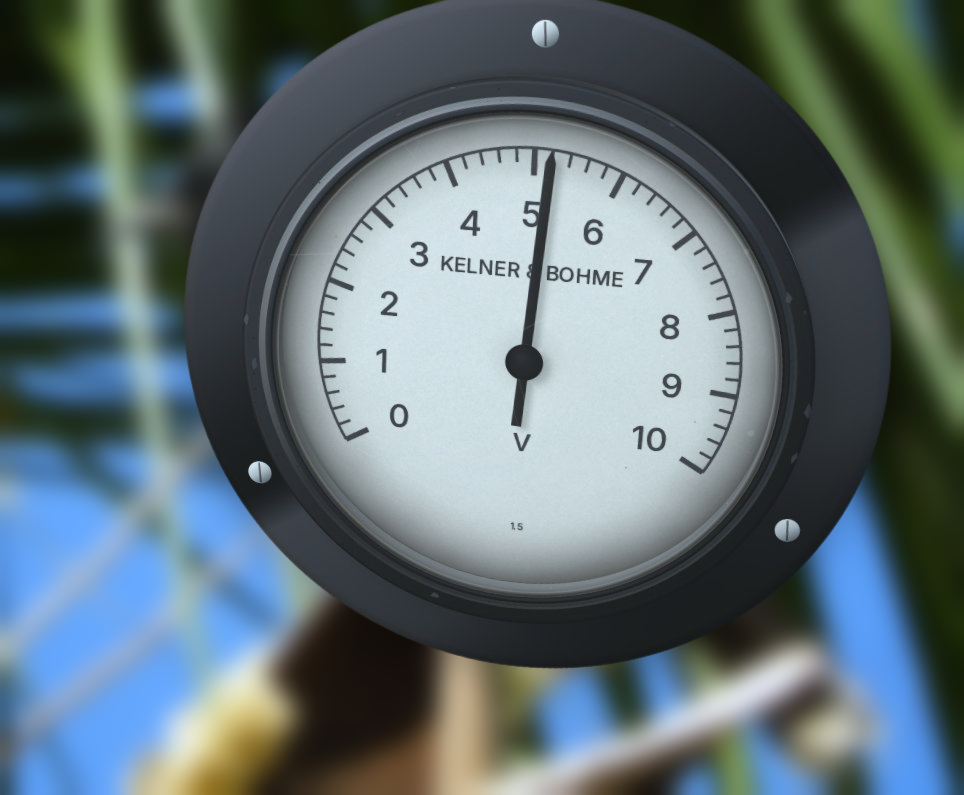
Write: 5.2 V
